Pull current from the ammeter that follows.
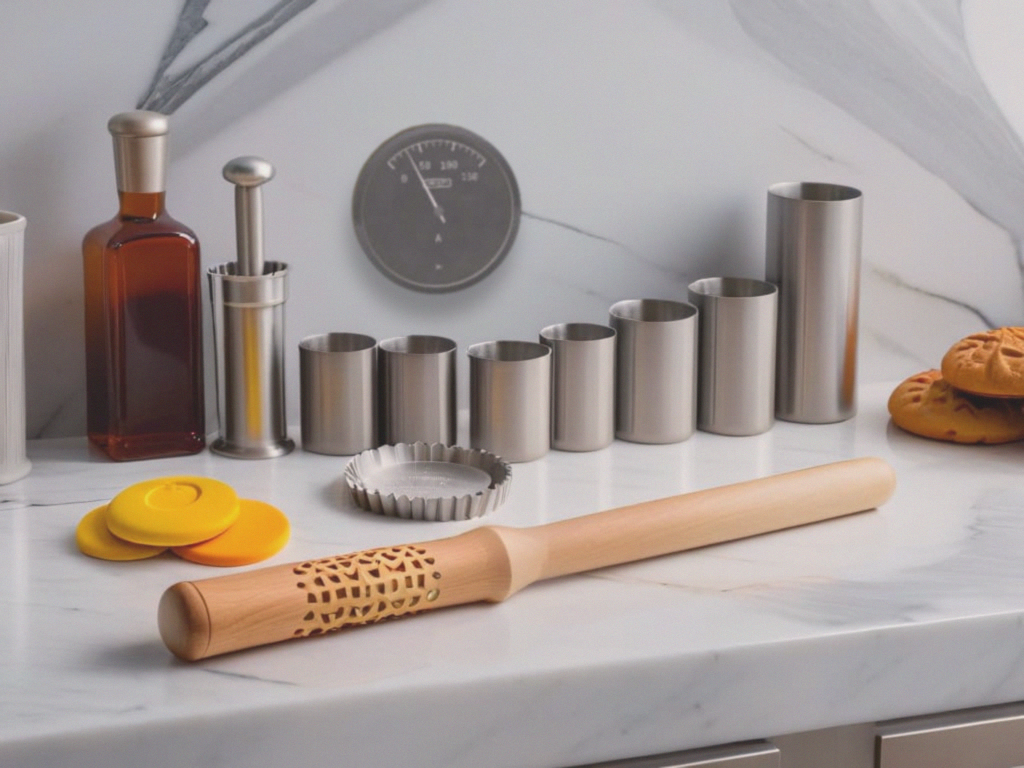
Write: 30 A
